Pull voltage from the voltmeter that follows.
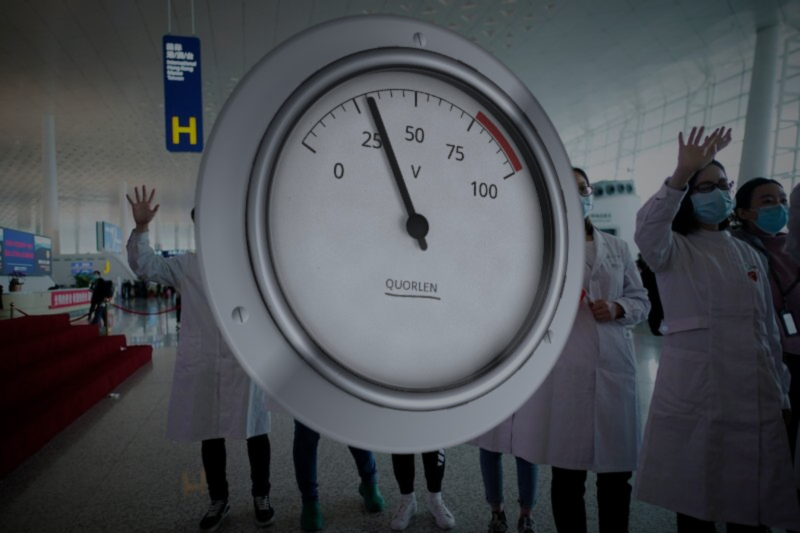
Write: 30 V
